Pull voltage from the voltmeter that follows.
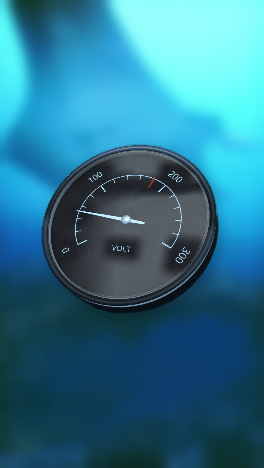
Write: 50 V
